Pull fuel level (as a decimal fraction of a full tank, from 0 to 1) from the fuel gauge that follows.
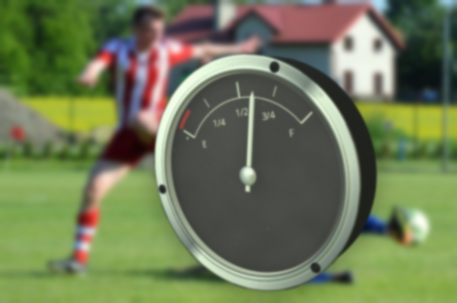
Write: 0.625
